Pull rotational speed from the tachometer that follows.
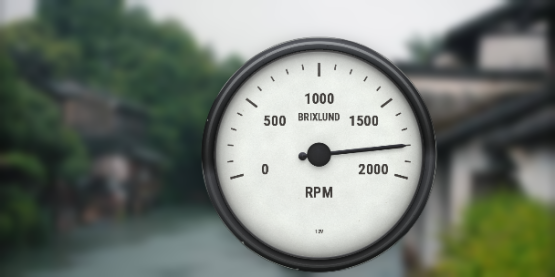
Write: 1800 rpm
